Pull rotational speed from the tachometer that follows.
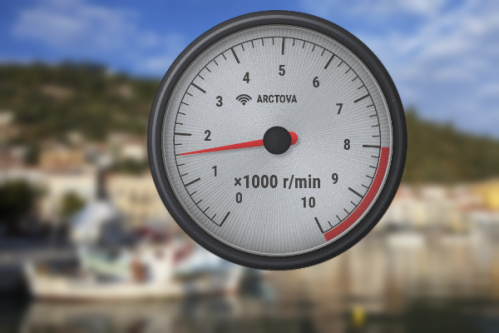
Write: 1600 rpm
